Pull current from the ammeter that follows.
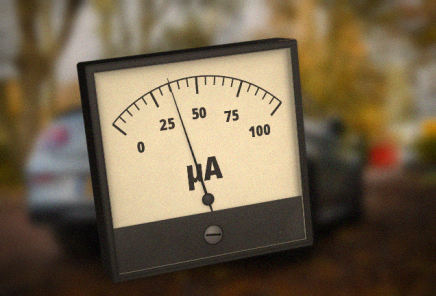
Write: 35 µA
